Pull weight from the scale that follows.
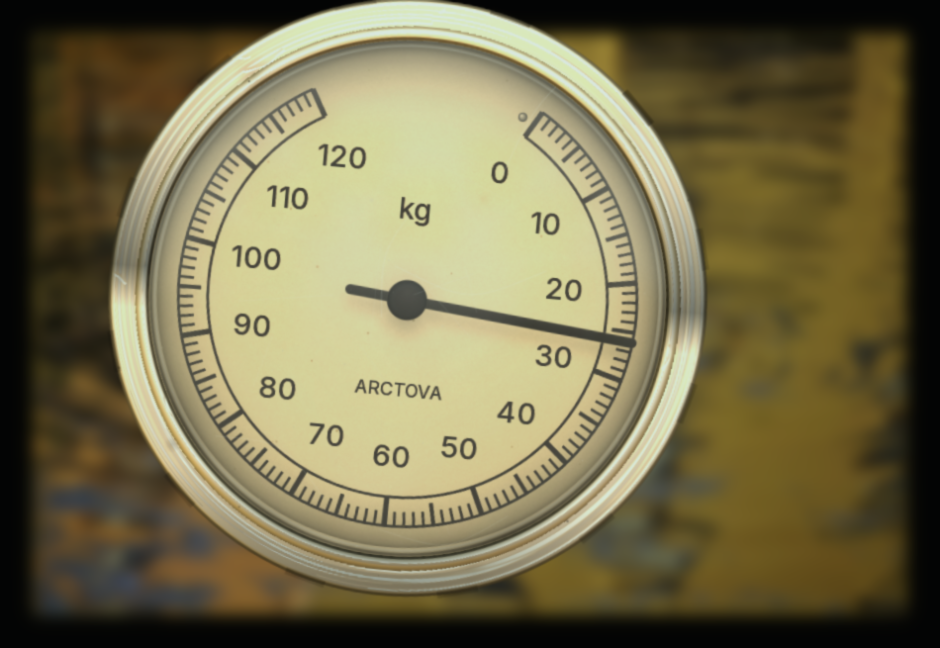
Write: 26 kg
